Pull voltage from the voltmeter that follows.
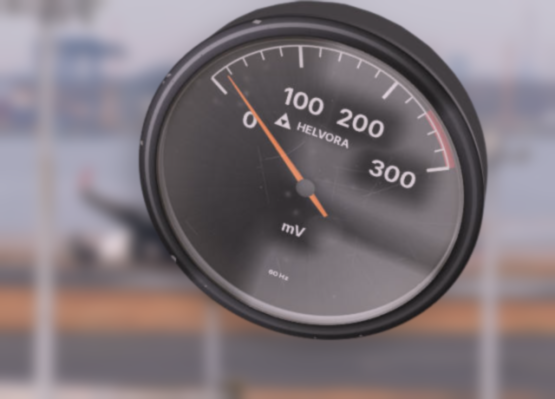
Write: 20 mV
